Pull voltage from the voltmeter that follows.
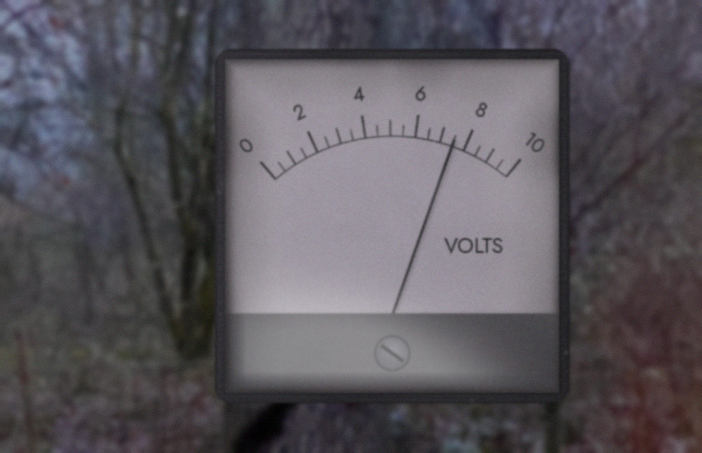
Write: 7.5 V
